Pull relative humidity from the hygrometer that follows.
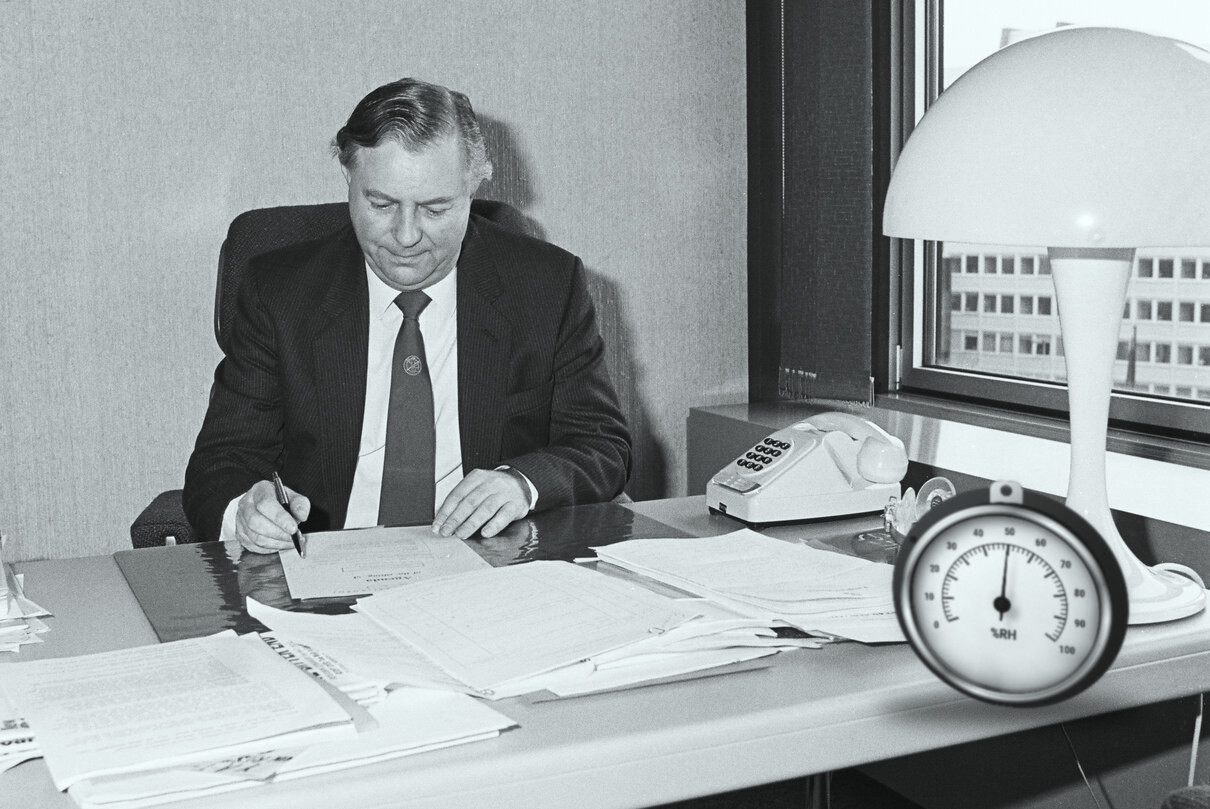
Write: 50 %
